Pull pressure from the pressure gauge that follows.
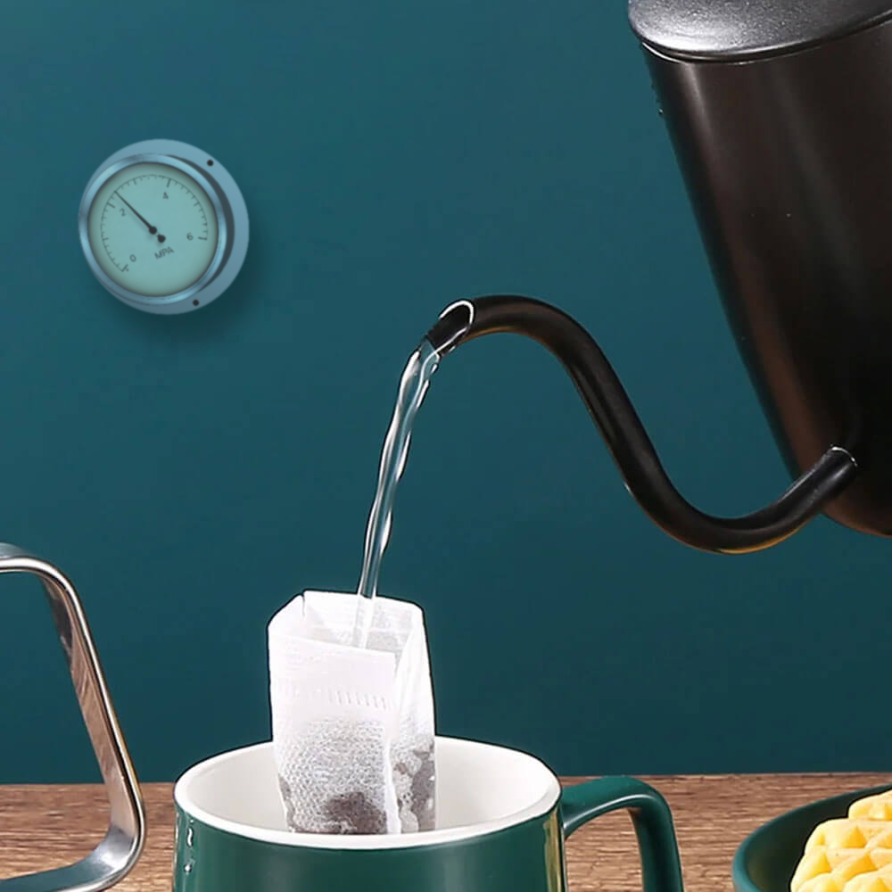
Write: 2.4 MPa
